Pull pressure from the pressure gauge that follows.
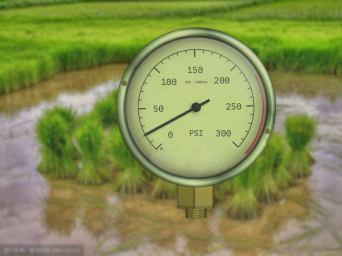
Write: 20 psi
